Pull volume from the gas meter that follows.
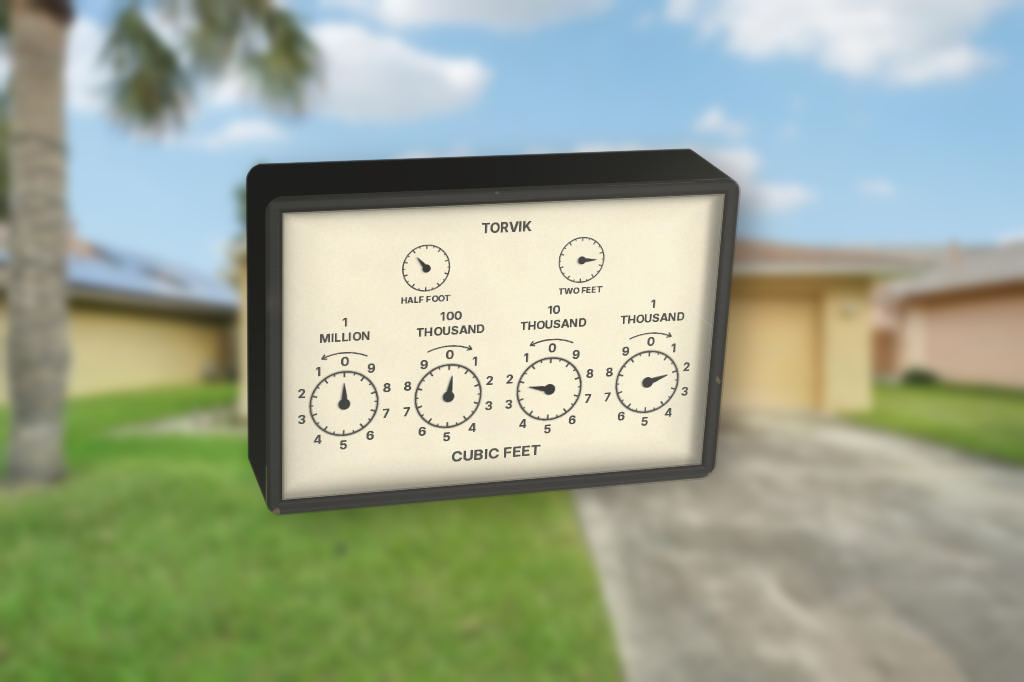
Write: 2200 ft³
